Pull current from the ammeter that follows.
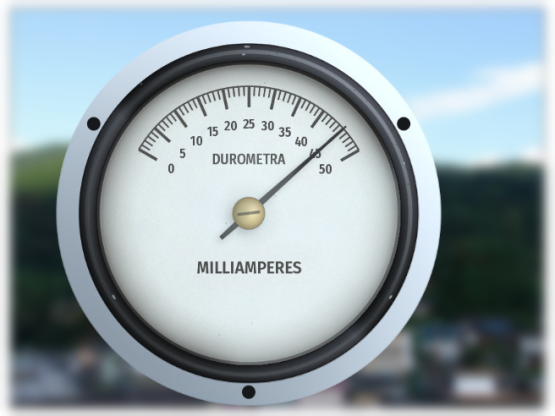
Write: 45 mA
